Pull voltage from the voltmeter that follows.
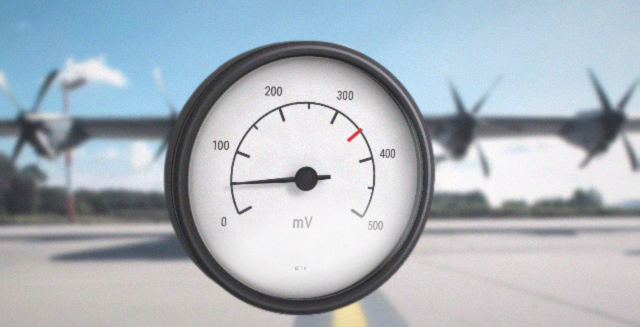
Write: 50 mV
